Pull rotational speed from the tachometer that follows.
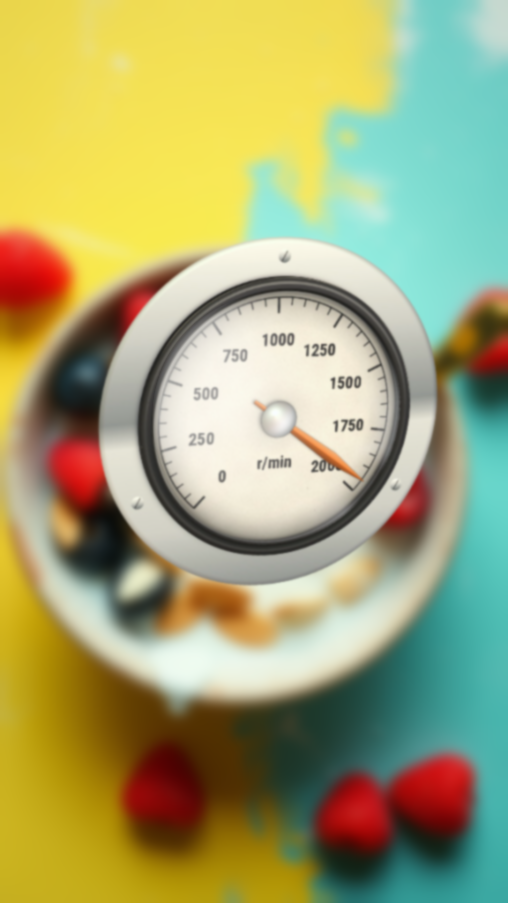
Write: 1950 rpm
